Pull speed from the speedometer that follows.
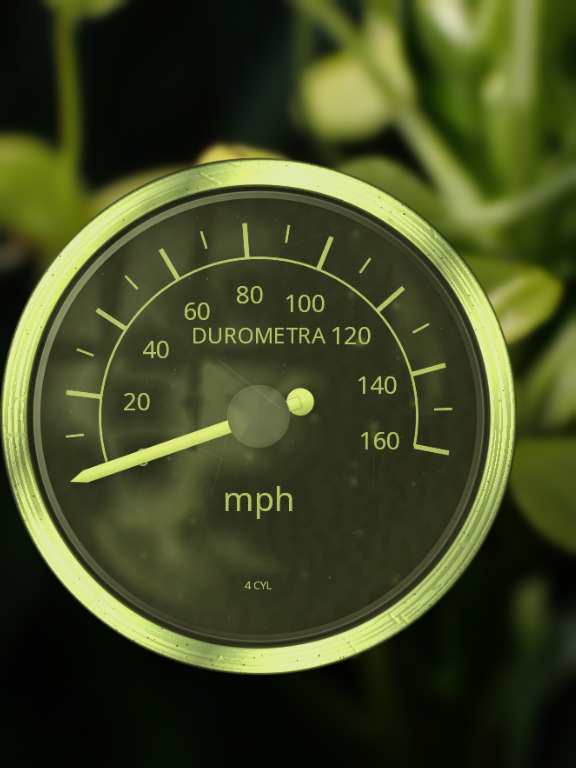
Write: 0 mph
